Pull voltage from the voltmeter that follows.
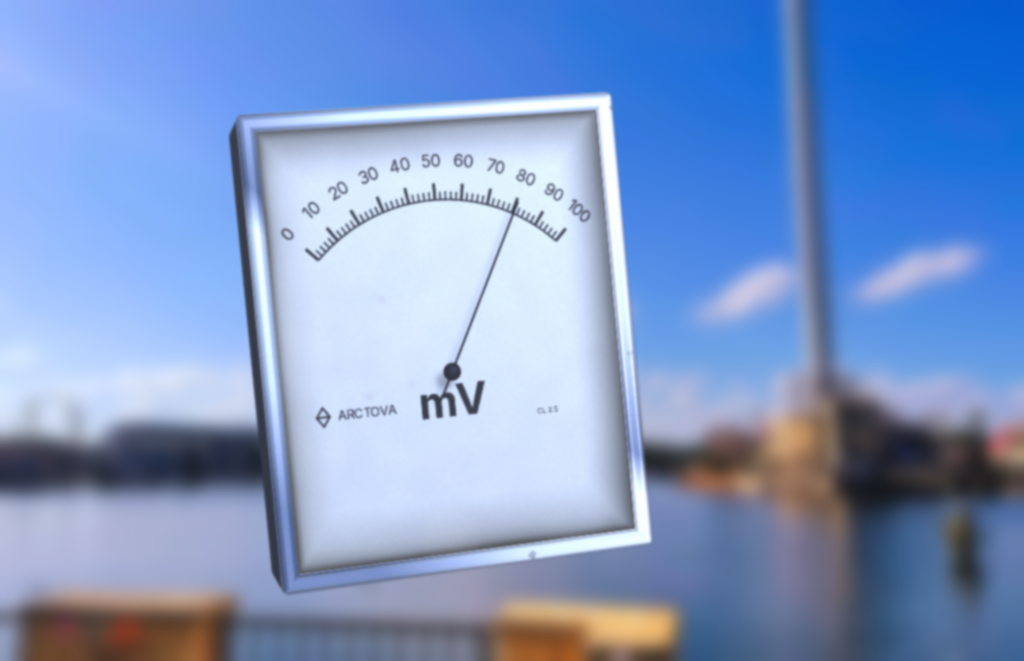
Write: 80 mV
